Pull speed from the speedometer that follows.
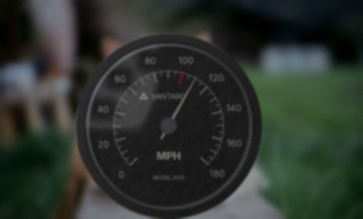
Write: 110 mph
